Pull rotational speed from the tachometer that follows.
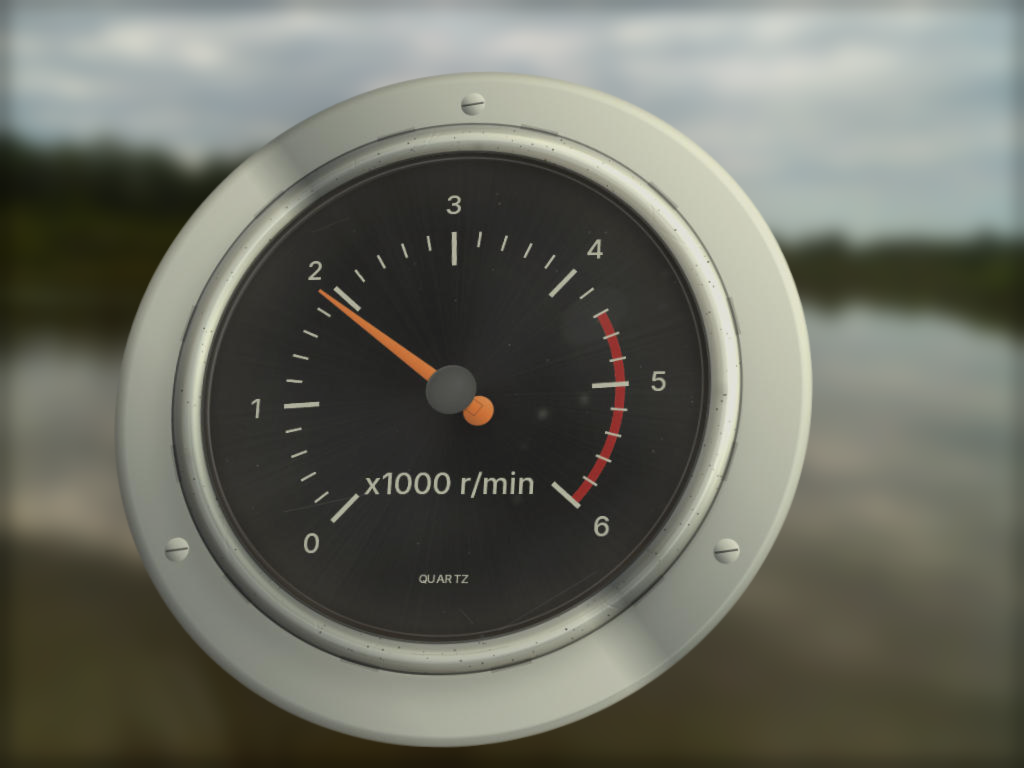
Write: 1900 rpm
